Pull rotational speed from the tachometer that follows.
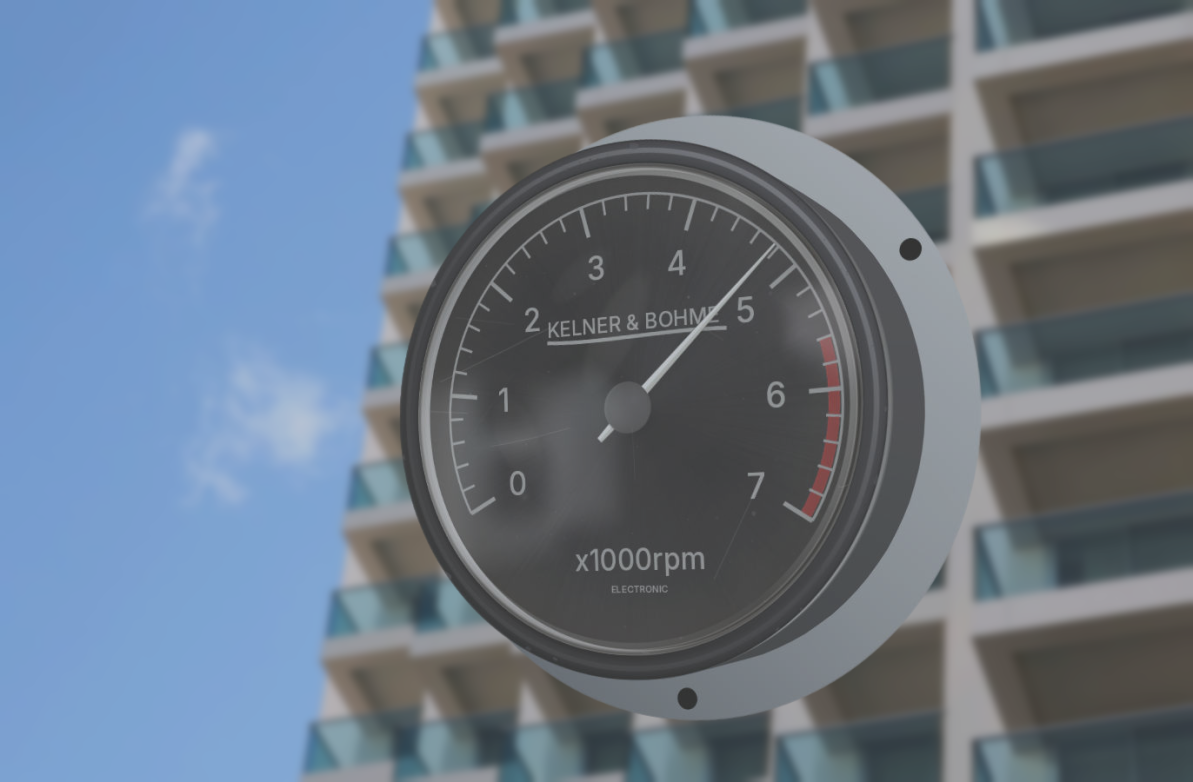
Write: 4800 rpm
